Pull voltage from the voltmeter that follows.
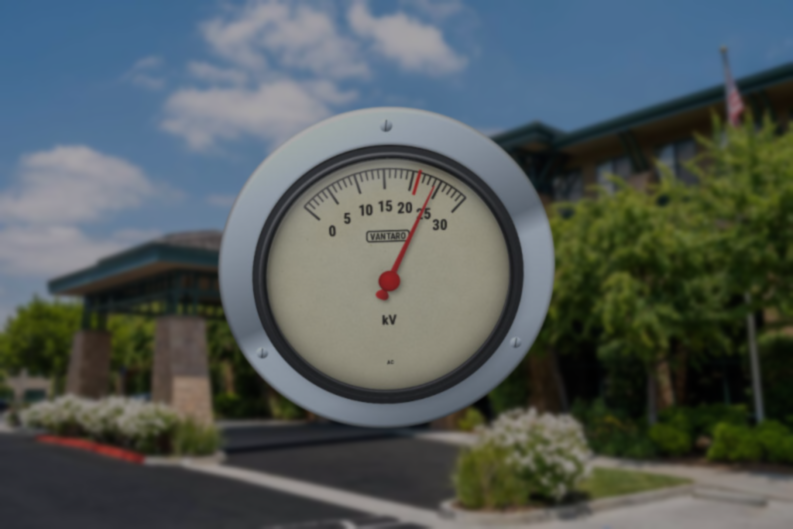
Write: 24 kV
